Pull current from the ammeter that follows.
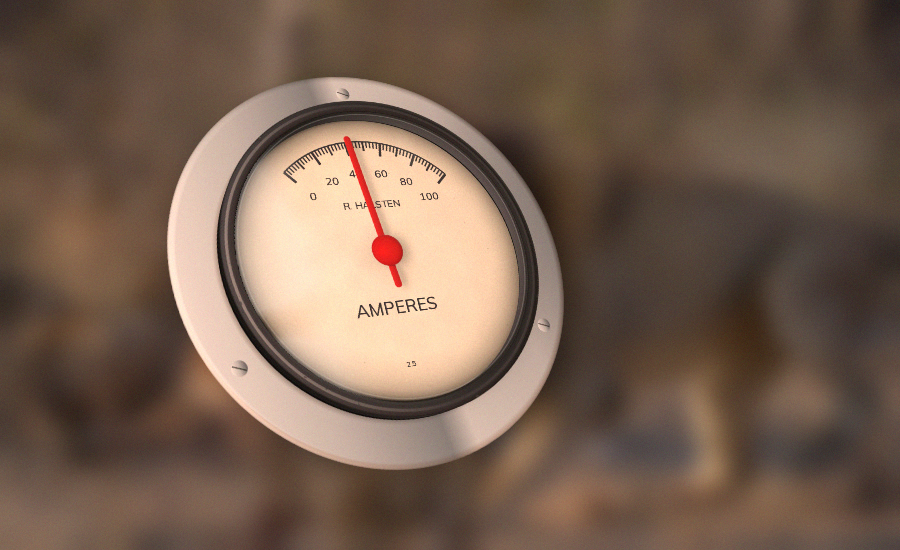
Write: 40 A
